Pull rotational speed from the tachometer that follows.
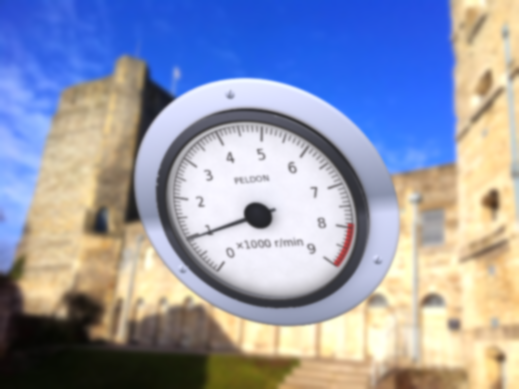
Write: 1000 rpm
